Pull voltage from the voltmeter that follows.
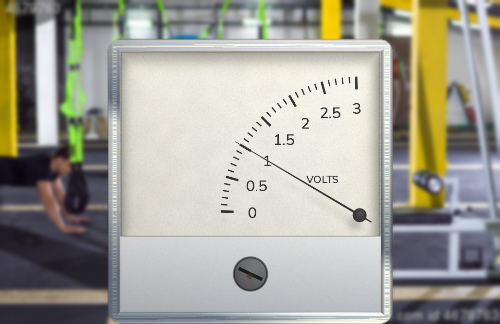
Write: 1 V
